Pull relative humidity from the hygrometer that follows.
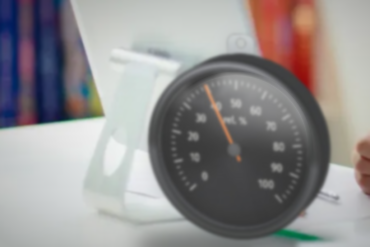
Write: 40 %
